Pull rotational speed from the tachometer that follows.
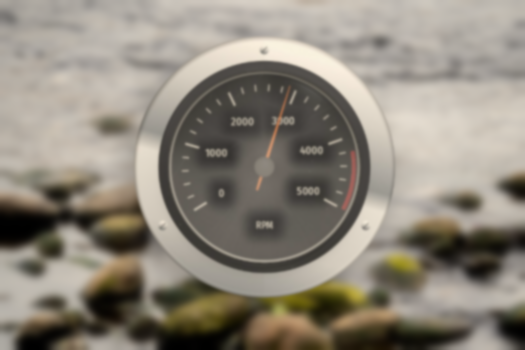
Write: 2900 rpm
